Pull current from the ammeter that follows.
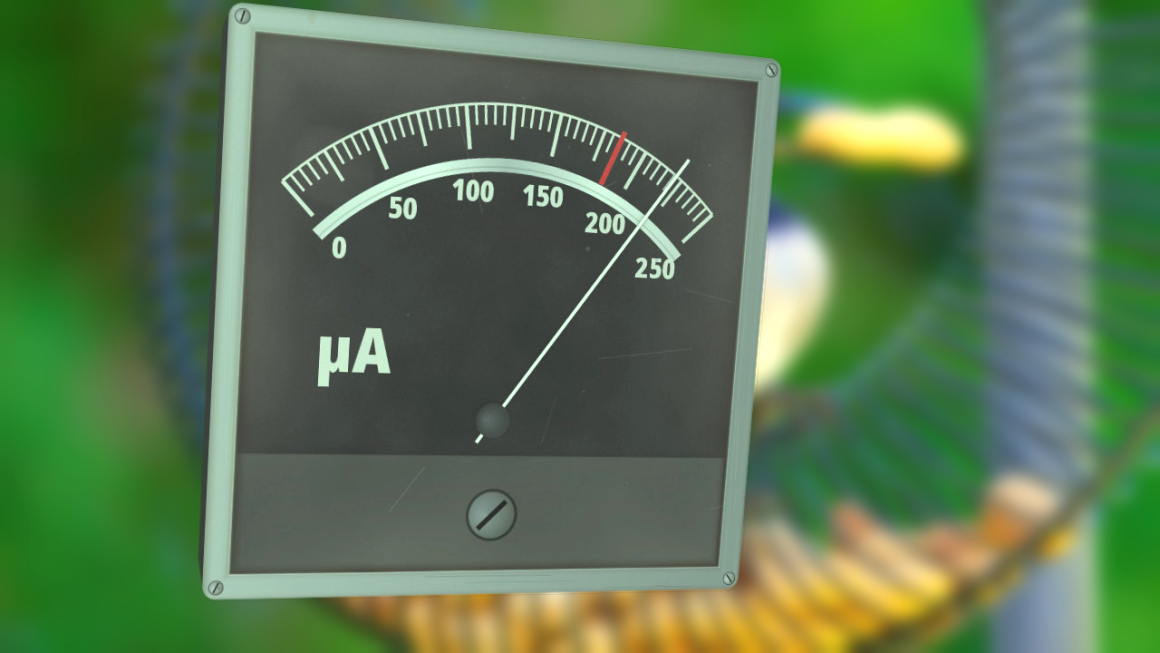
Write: 220 µA
